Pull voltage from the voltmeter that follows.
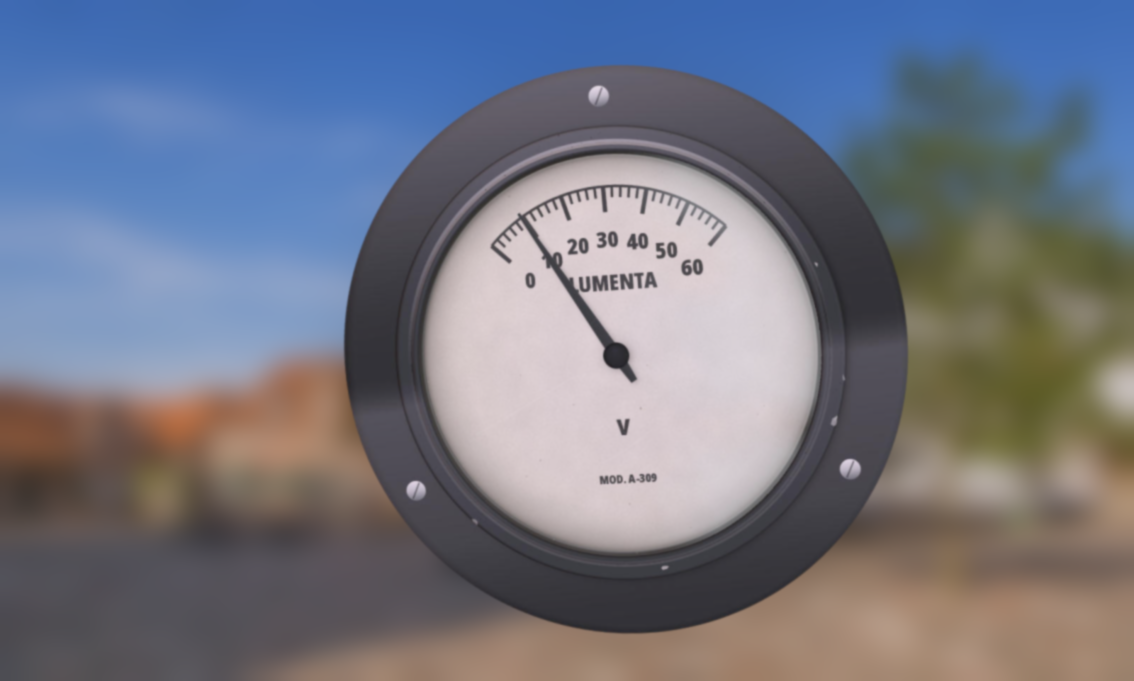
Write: 10 V
